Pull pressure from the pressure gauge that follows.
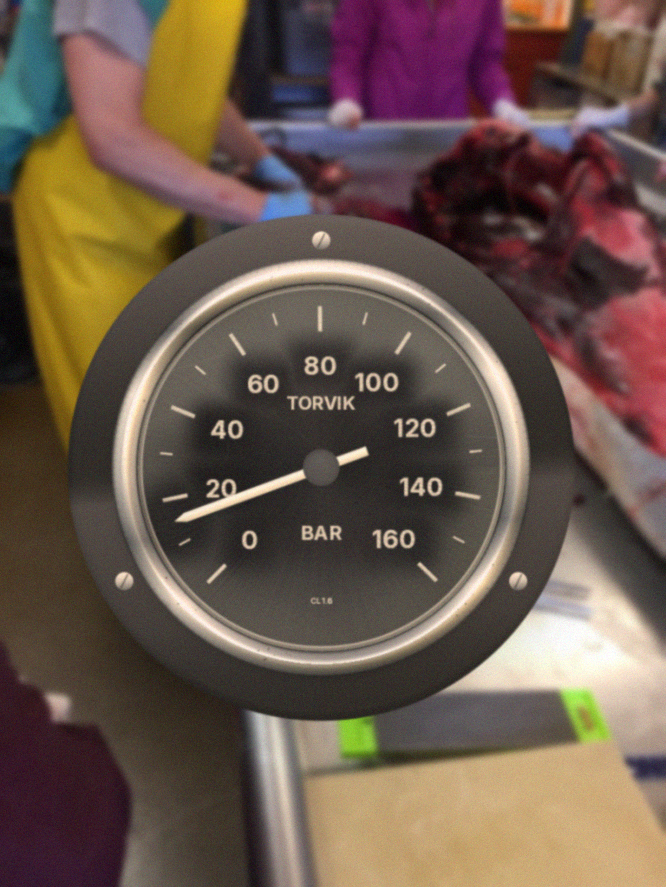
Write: 15 bar
